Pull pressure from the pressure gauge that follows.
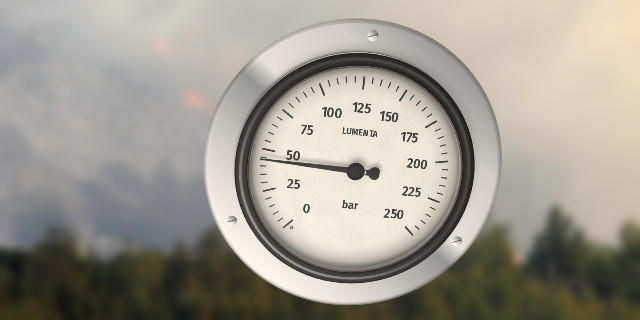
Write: 45 bar
